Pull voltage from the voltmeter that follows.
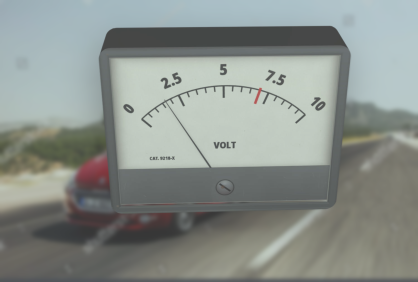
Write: 1.75 V
